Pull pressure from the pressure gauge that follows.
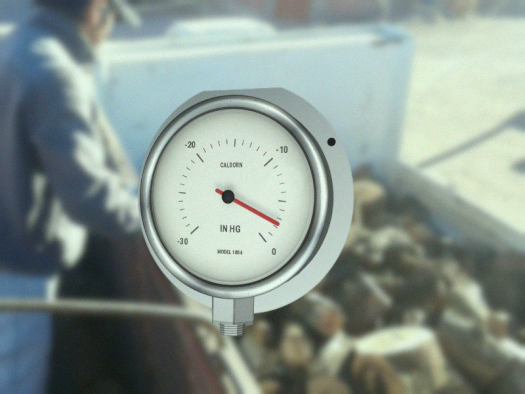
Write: -2.5 inHg
